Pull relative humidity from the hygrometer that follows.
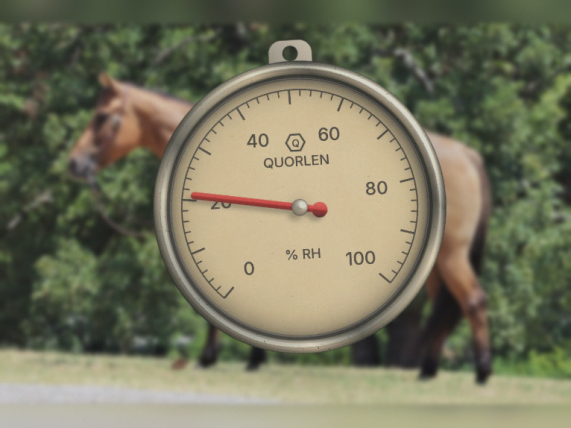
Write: 21 %
